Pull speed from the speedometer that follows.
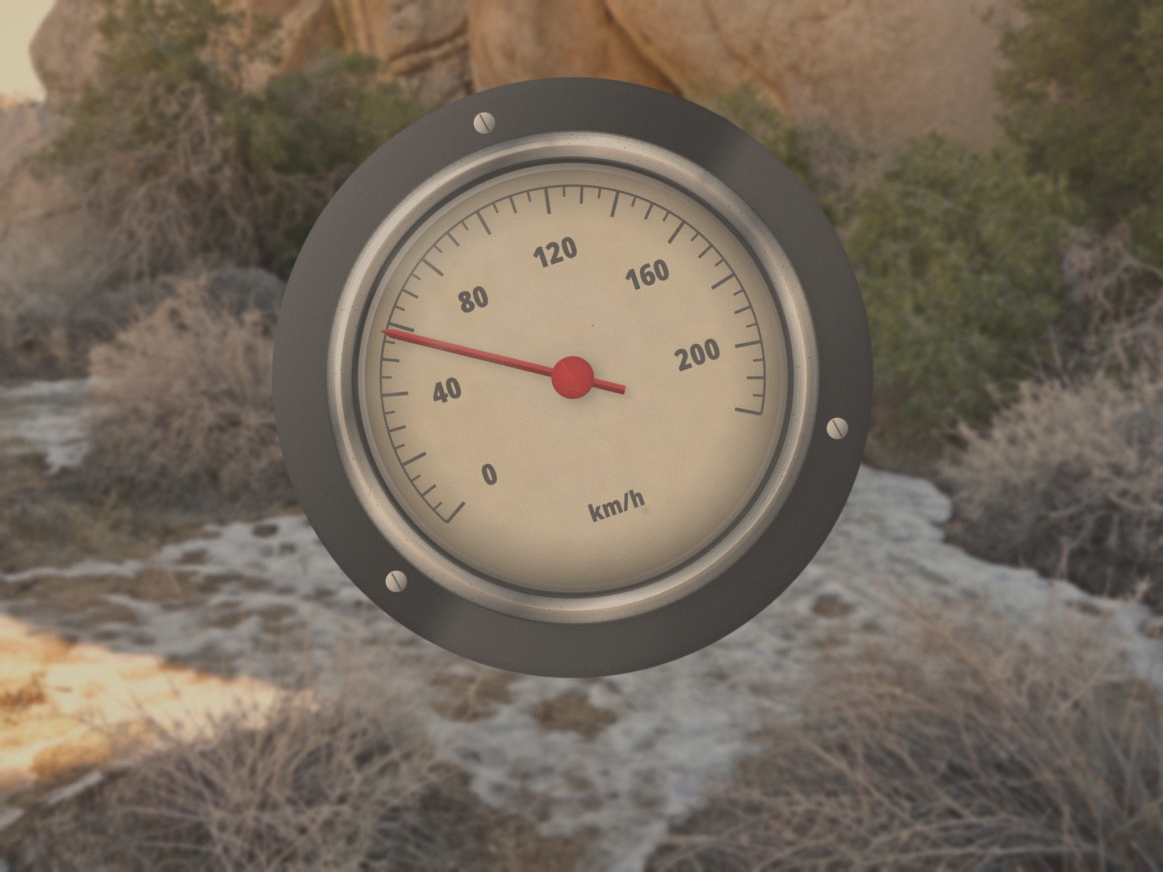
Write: 57.5 km/h
